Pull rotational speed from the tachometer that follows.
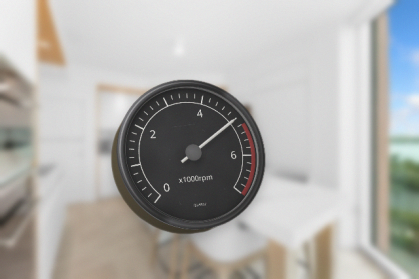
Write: 5000 rpm
